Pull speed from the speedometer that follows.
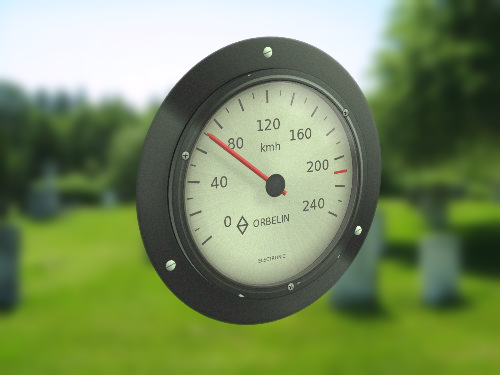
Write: 70 km/h
